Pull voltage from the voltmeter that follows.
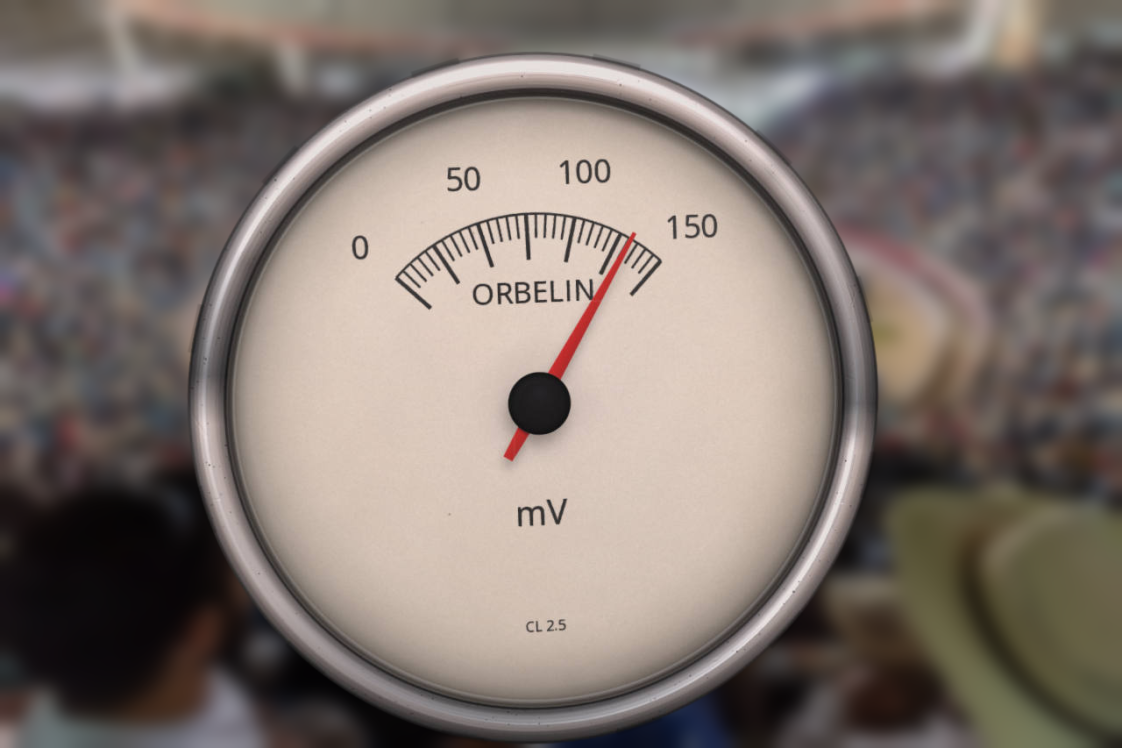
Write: 130 mV
